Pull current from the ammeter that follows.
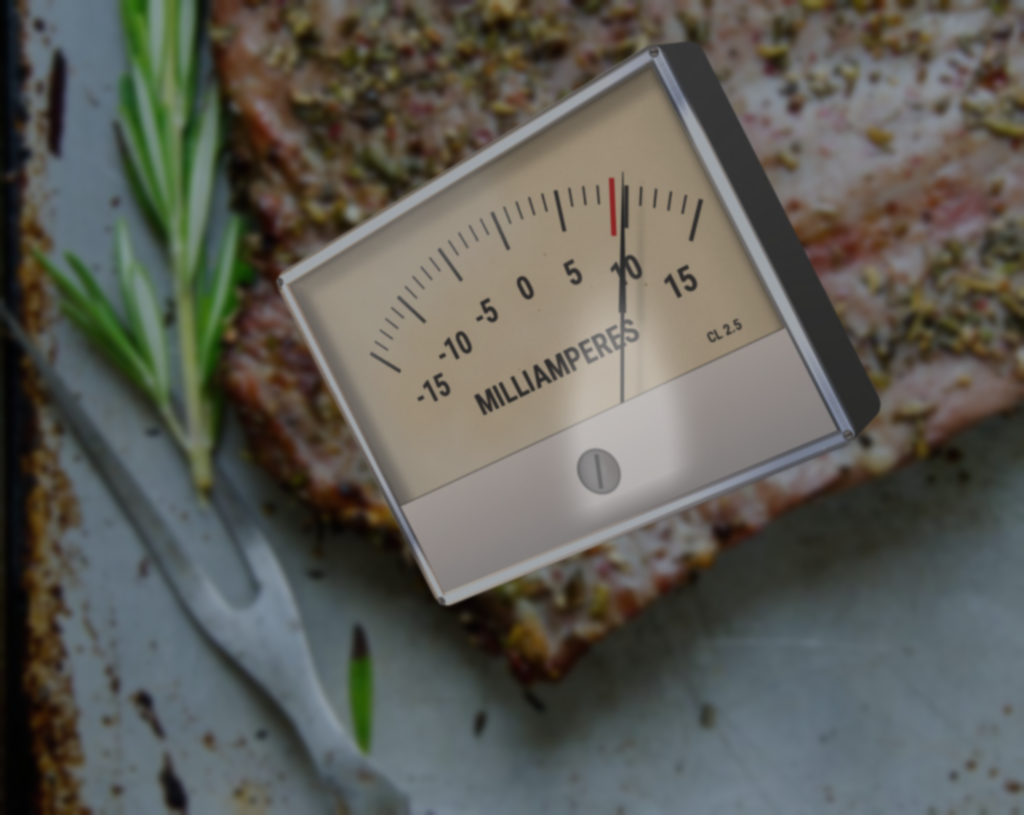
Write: 10 mA
